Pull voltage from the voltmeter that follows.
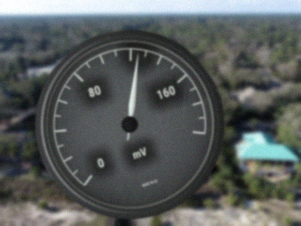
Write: 125 mV
